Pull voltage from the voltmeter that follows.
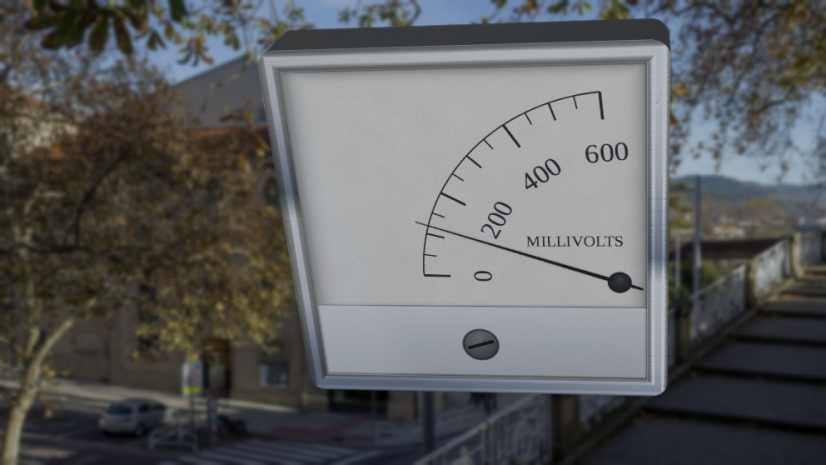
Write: 125 mV
